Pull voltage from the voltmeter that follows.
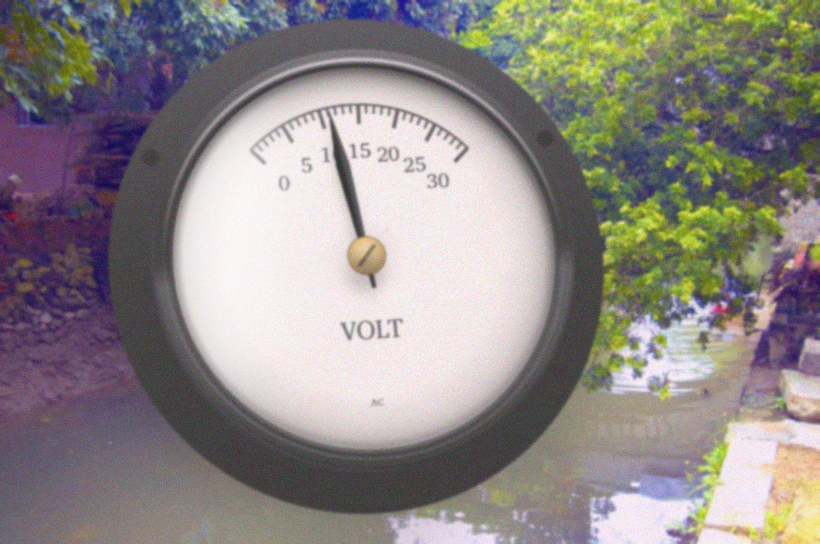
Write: 11 V
